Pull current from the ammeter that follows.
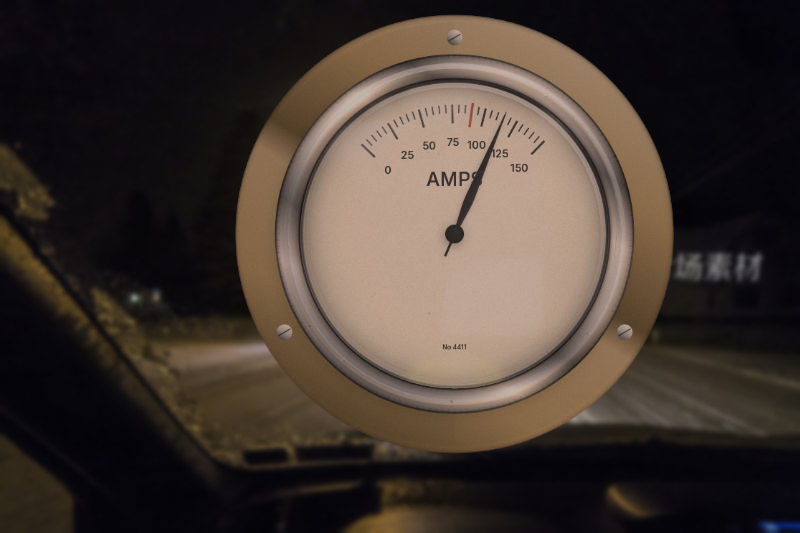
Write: 115 A
